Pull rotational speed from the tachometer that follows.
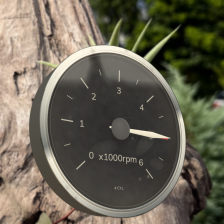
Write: 5000 rpm
